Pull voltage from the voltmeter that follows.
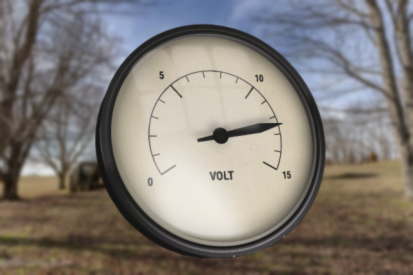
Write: 12.5 V
